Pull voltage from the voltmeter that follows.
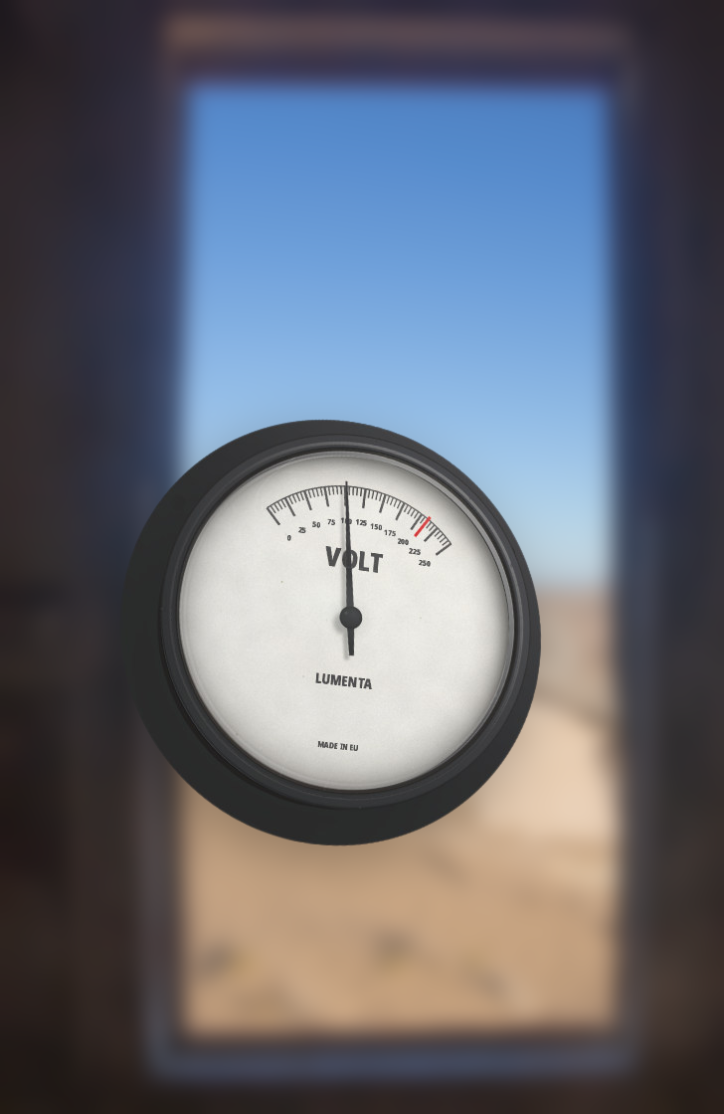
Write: 100 V
